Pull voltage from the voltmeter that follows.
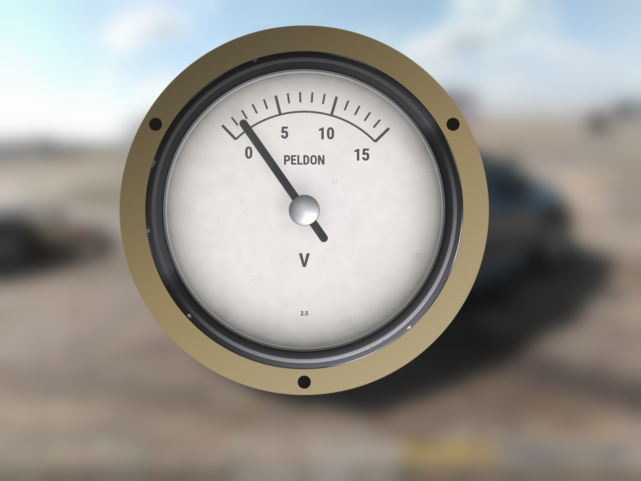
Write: 1.5 V
